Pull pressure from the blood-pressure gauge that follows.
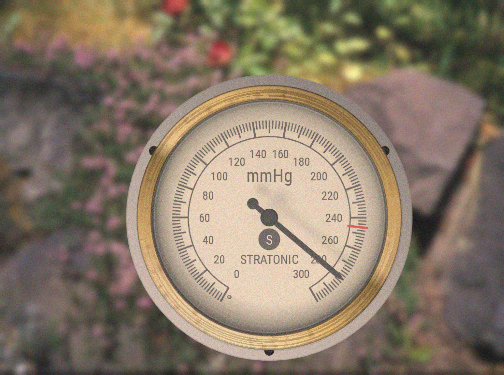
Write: 280 mmHg
